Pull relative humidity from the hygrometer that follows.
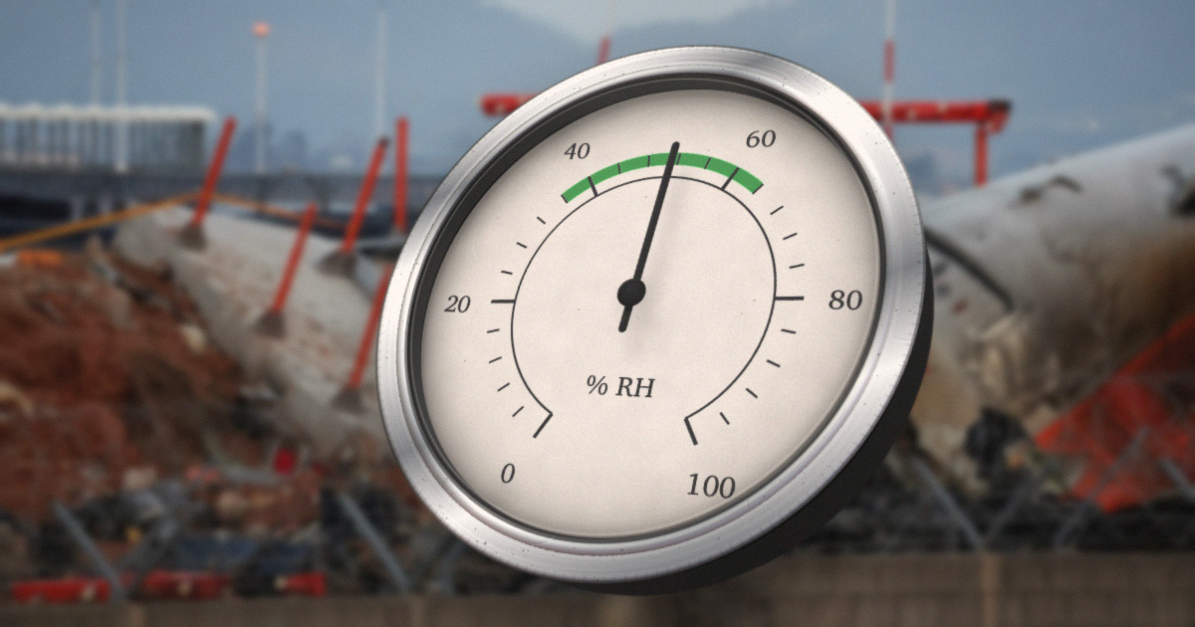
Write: 52 %
